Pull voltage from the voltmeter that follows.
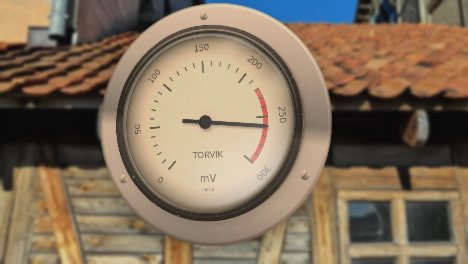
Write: 260 mV
